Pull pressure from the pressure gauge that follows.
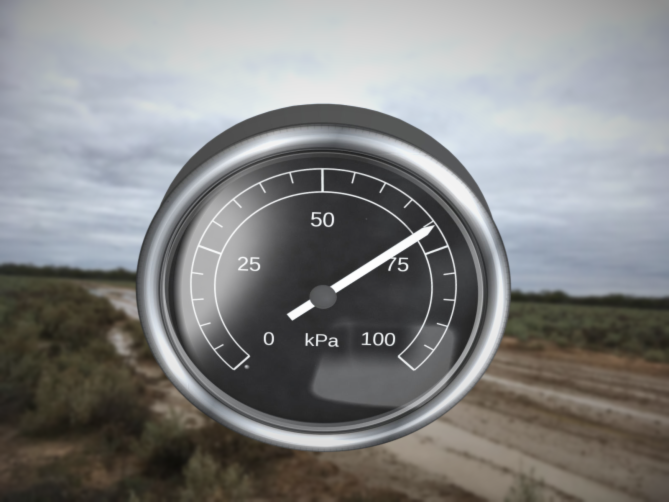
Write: 70 kPa
